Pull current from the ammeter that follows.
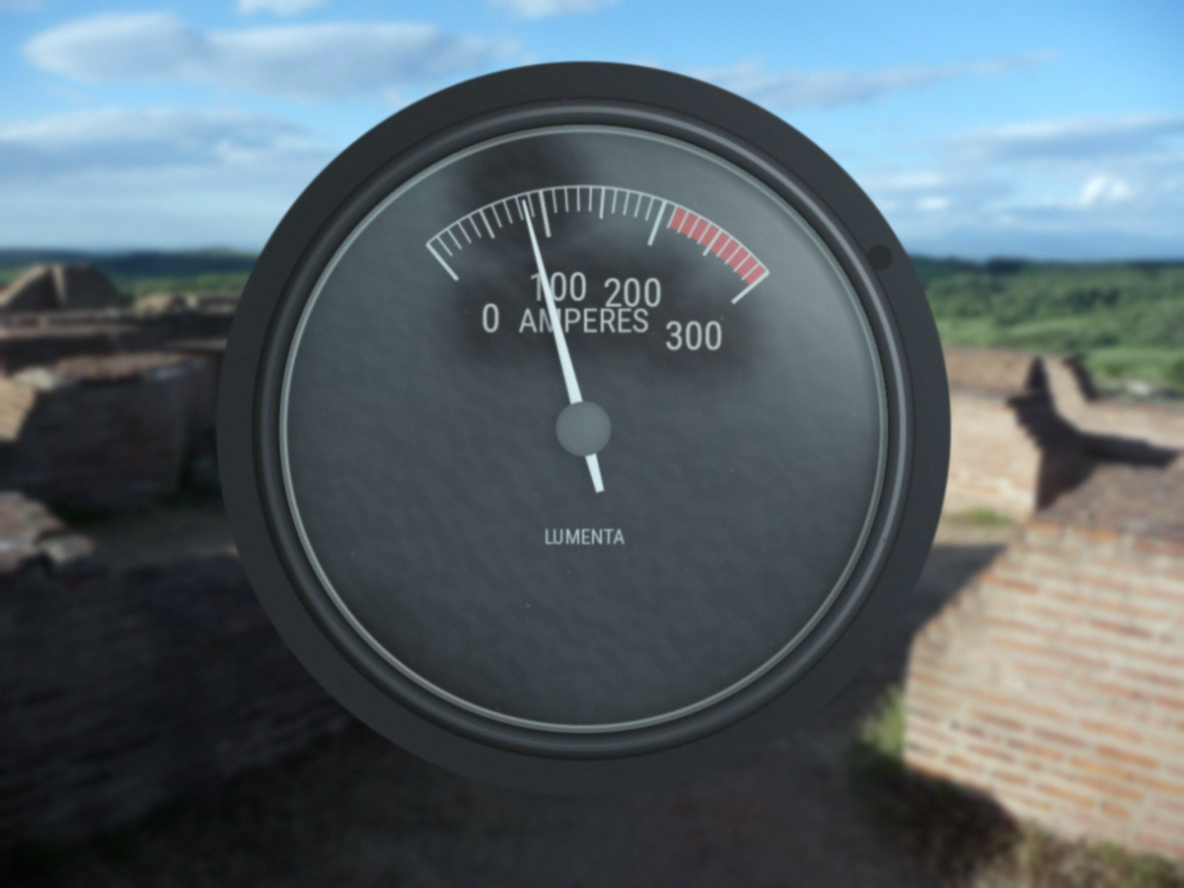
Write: 85 A
